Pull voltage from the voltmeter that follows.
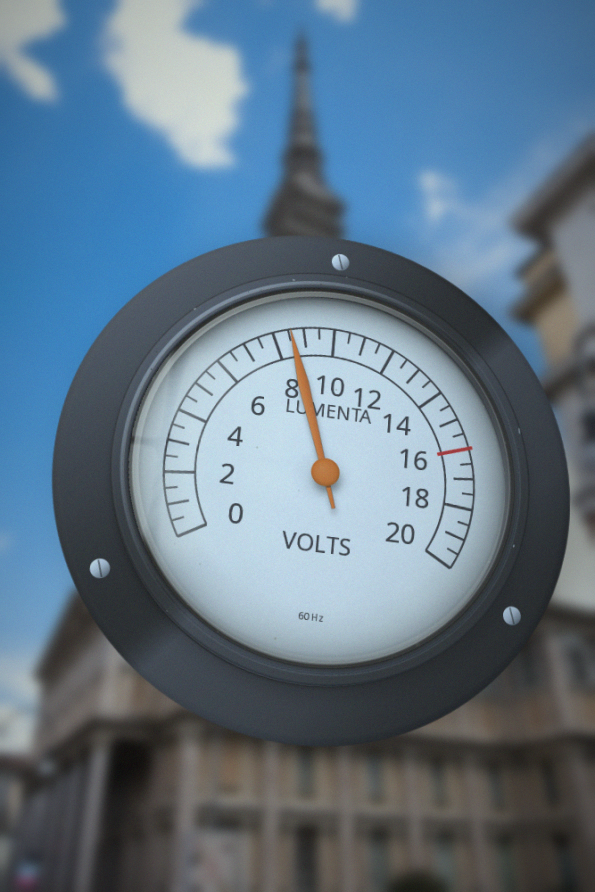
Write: 8.5 V
